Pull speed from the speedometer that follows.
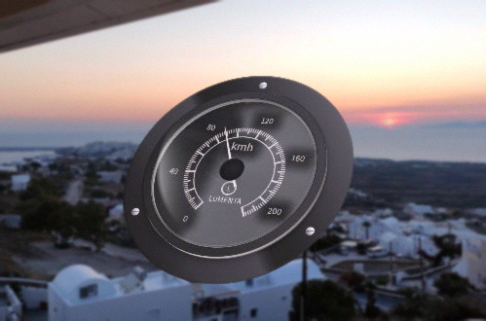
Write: 90 km/h
